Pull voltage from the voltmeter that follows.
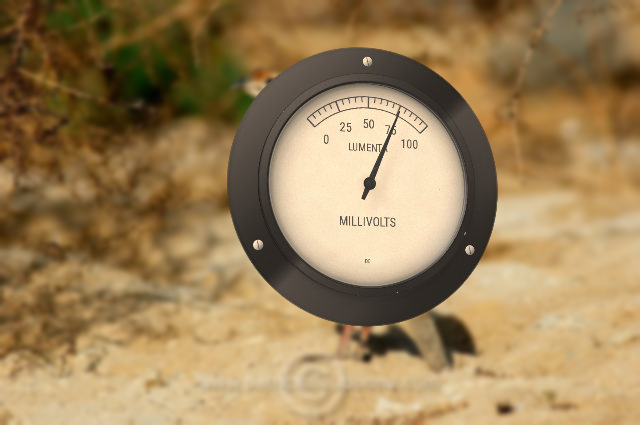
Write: 75 mV
